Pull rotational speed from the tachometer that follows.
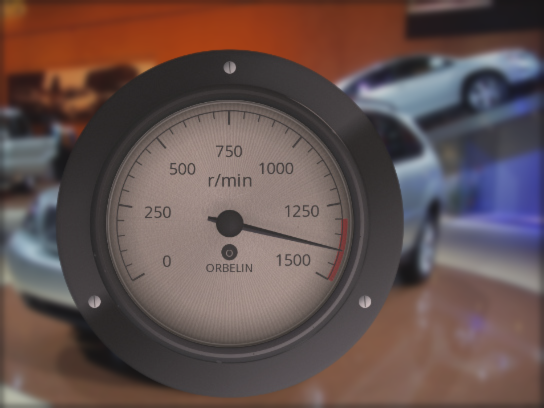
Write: 1400 rpm
